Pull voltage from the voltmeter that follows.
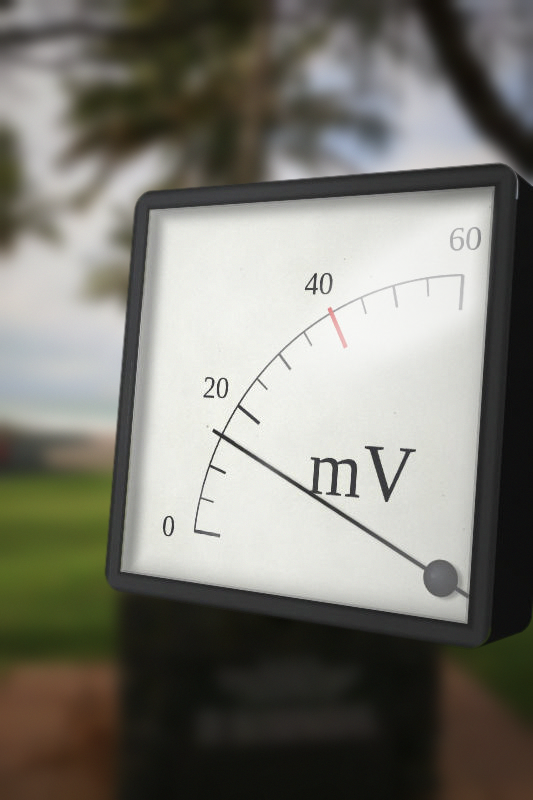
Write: 15 mV
